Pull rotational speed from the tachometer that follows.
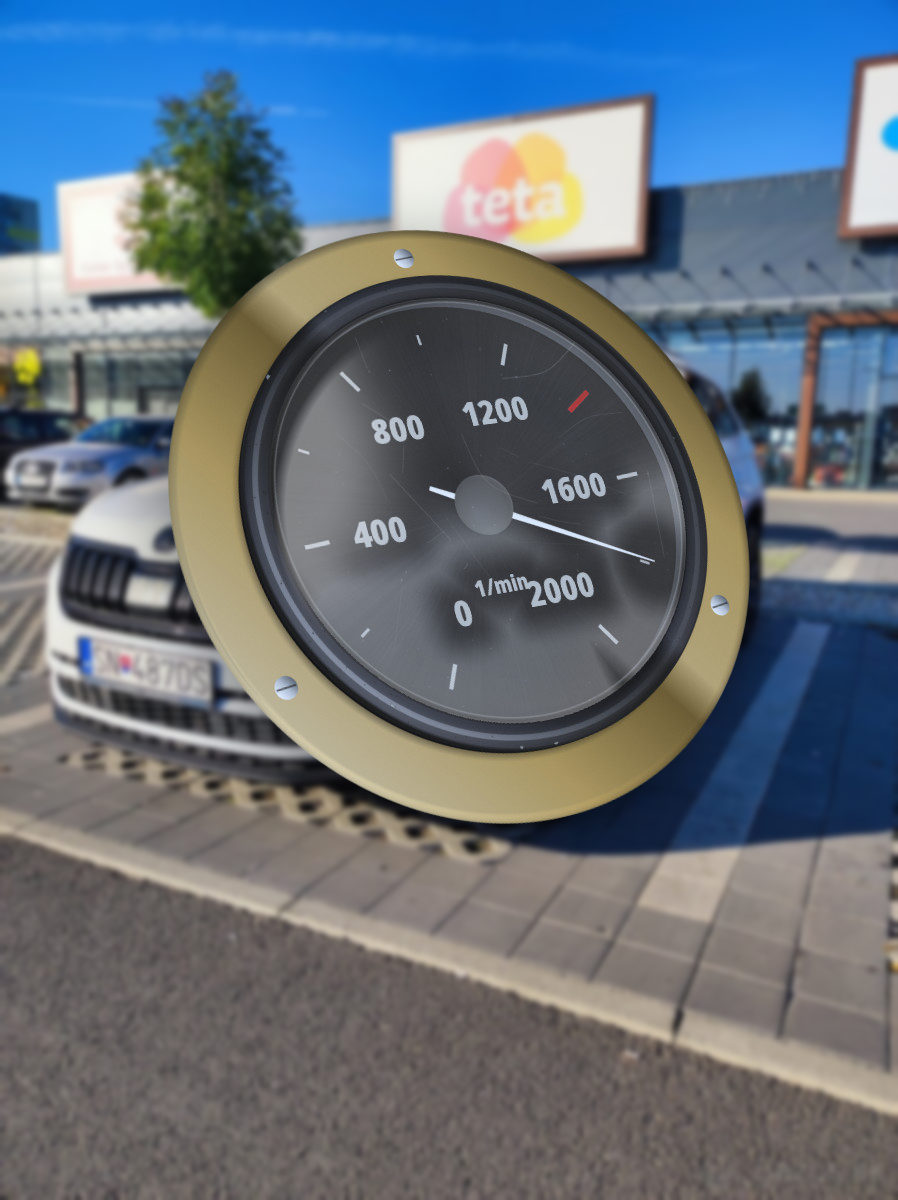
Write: 1800 rpm
